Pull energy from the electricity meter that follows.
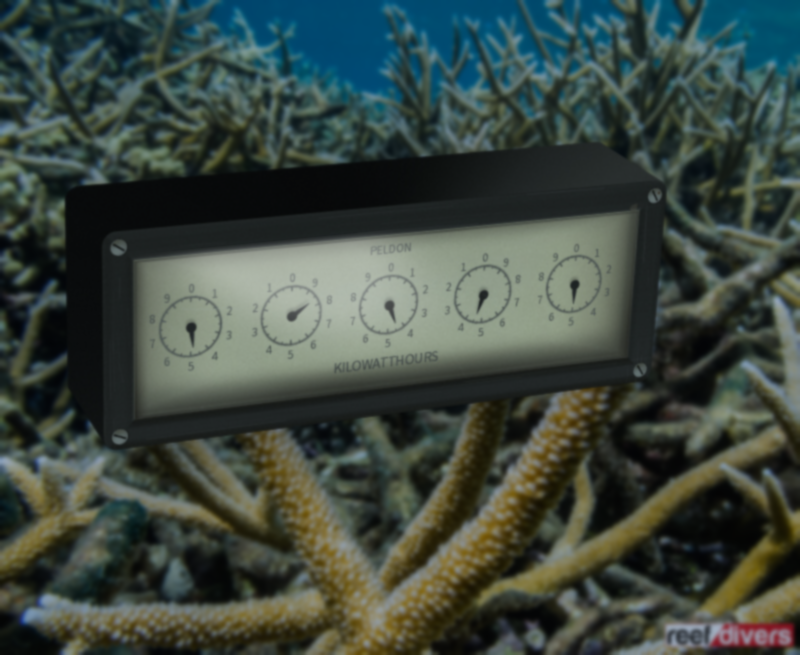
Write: 48445 kWh
